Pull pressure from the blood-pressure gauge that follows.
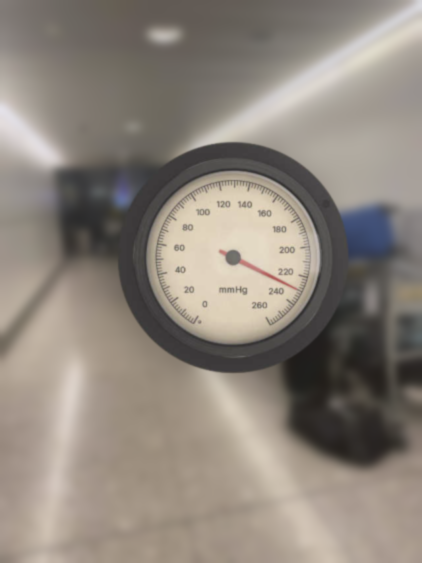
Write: 230 mmHg
